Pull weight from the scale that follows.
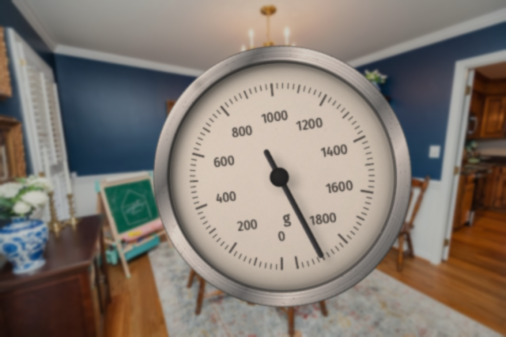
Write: 1900 g
